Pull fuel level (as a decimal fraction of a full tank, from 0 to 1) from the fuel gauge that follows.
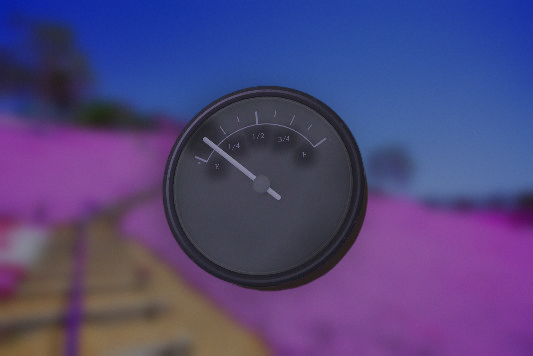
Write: 0.125
